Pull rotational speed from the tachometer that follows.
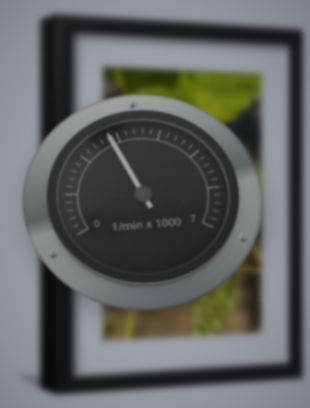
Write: 2800 rpm
